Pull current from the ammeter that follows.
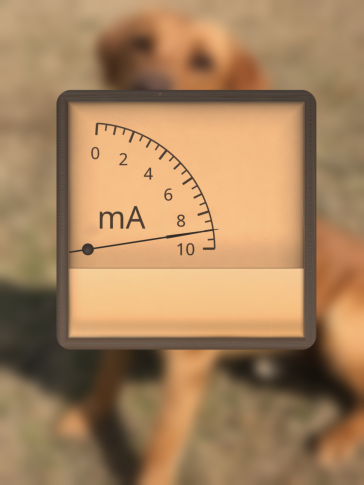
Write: 9 mA
